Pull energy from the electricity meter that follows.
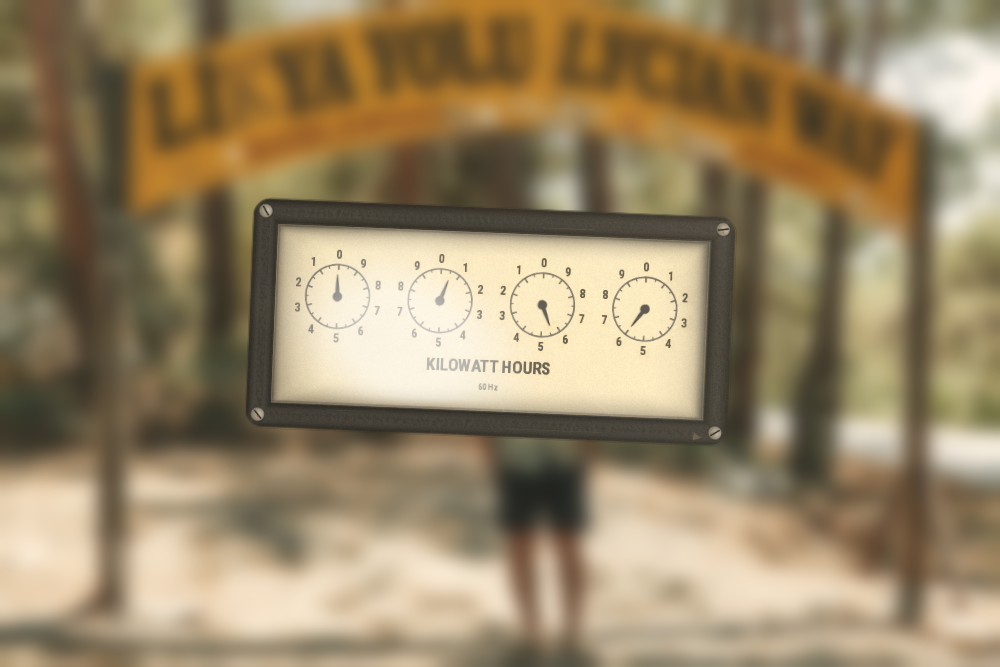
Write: 56 kWh
